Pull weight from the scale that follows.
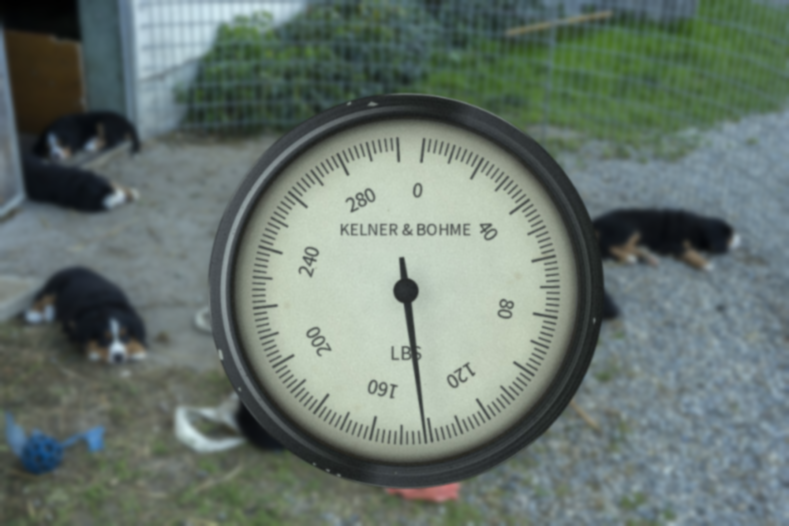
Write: 142 lb
